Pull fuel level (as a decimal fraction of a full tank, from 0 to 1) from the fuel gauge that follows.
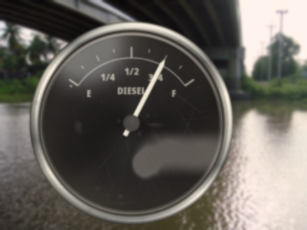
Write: 0.75
